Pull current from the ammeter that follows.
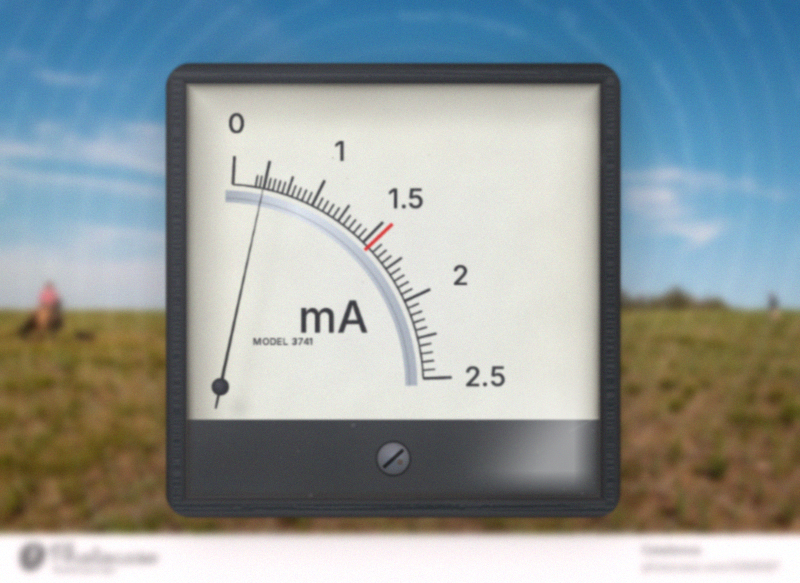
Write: 0.5 mA
